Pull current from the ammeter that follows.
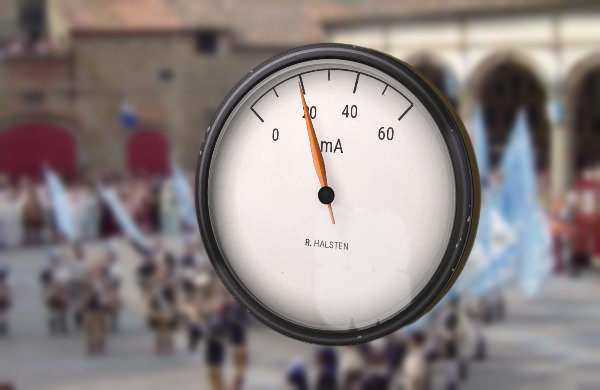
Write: 20 mA
